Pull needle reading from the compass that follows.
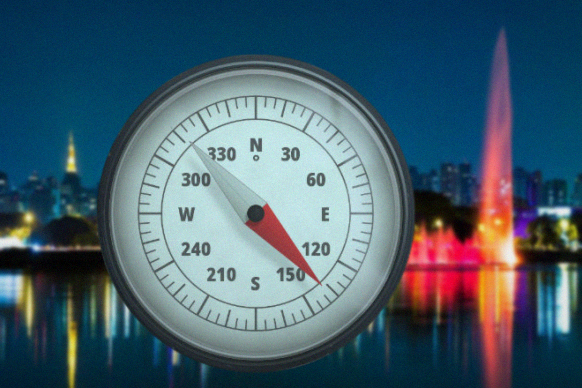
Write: 137.5 °
